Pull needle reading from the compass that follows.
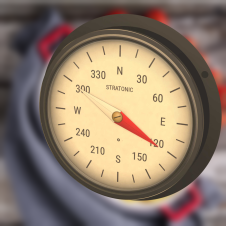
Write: 120 °
